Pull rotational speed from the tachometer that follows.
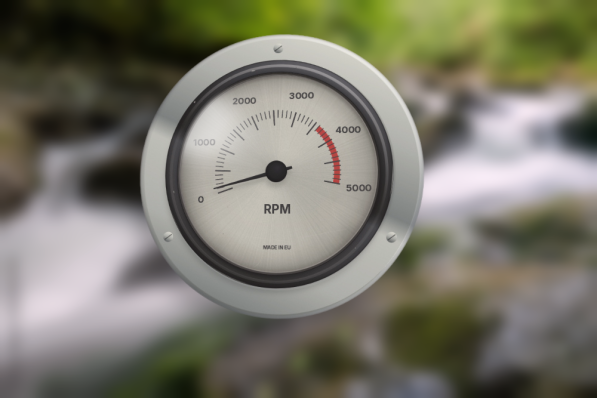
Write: 100 rpm
